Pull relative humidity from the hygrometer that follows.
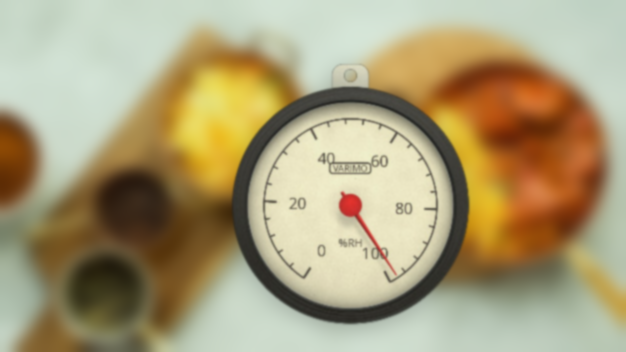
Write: 98 %
